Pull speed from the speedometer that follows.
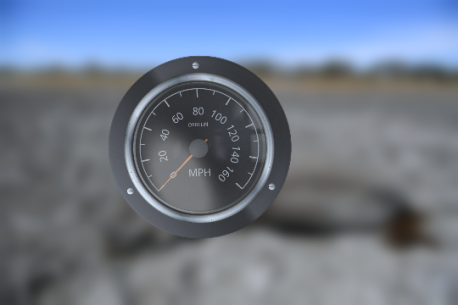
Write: 0 mph
